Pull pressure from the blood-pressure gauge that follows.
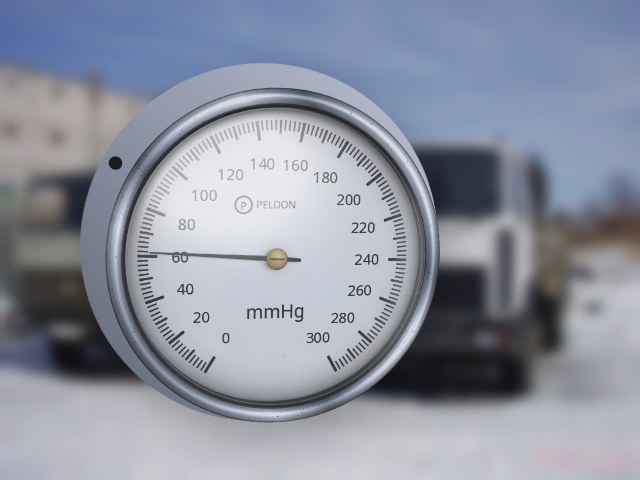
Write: 62 mmHg
